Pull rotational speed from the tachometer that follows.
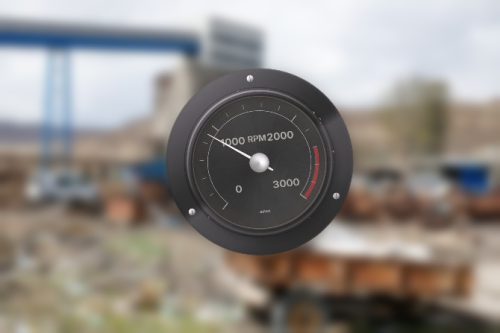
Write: 900 rpm
